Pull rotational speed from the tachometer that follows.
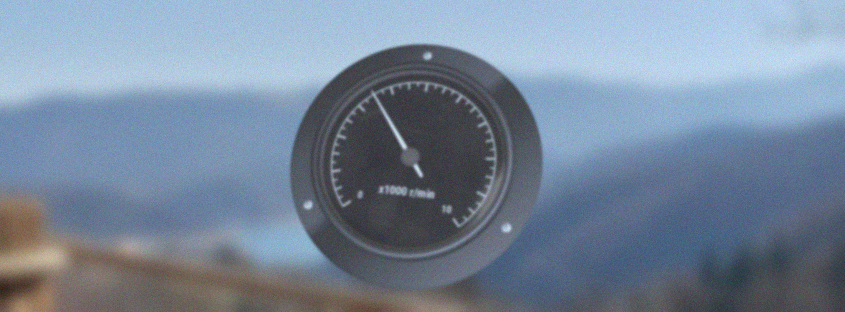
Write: 3500 rpm
